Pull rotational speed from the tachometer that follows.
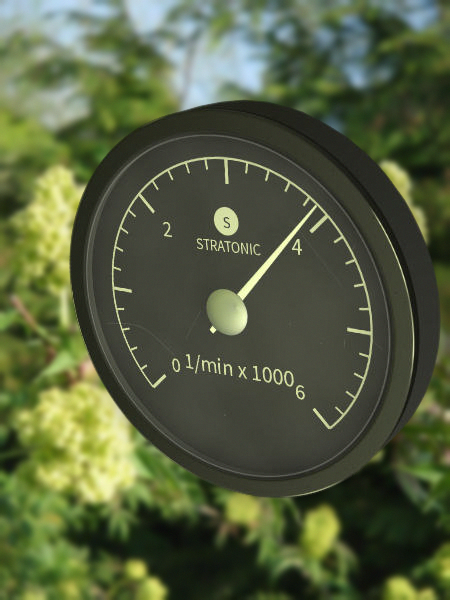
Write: 3900 rpm
